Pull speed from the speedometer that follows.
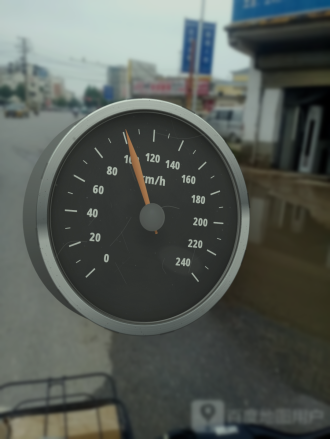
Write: 100 km/h
